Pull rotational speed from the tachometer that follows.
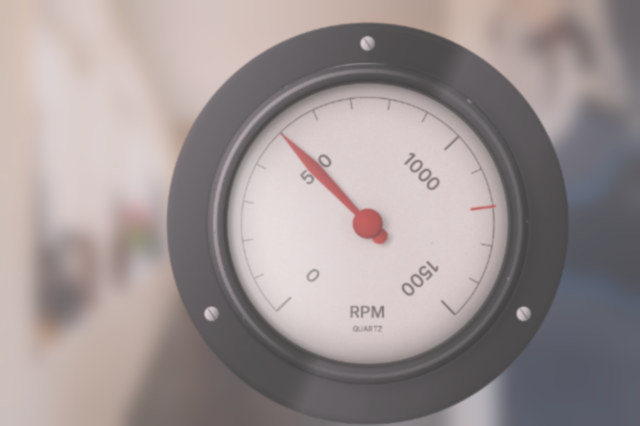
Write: 500 rpm
